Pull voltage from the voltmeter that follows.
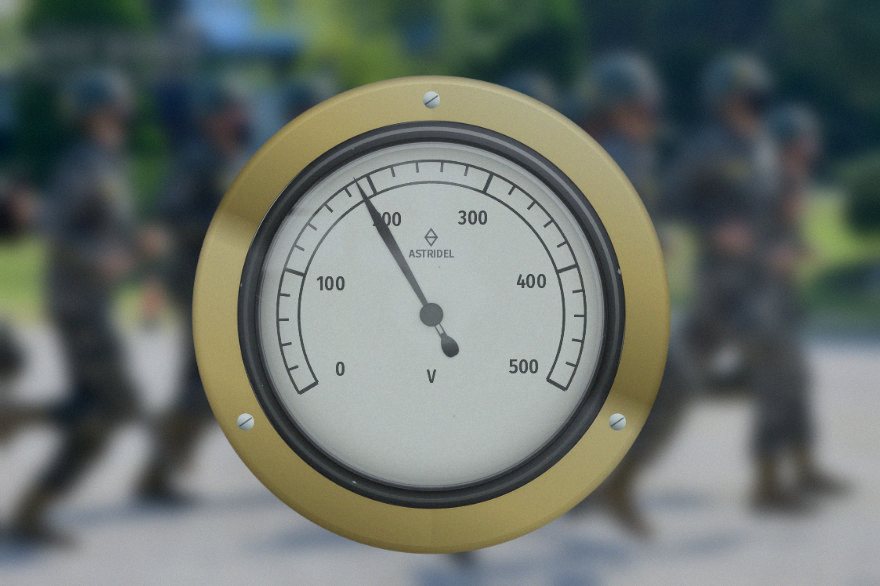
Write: 190 V
